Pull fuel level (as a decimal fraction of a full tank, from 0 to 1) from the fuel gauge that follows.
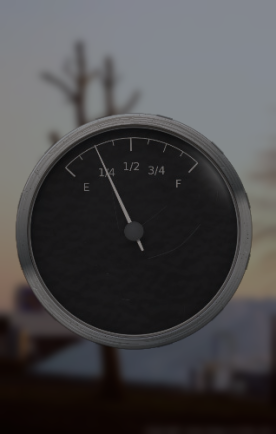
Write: 0.25
